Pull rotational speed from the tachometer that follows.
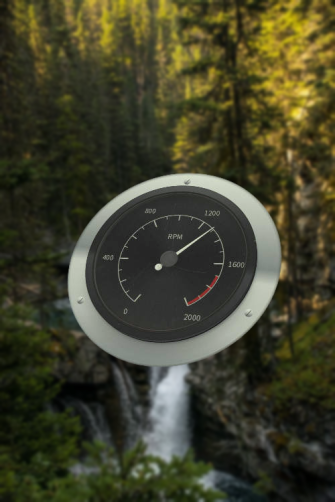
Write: 1300 rpm
